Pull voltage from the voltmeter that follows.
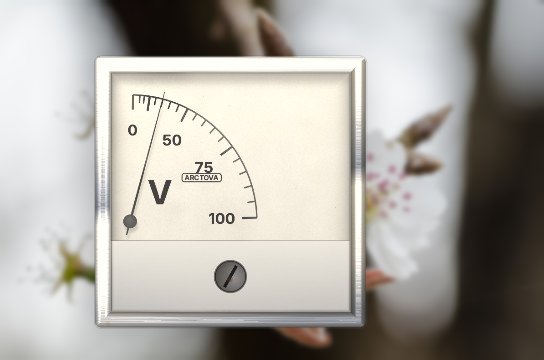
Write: 35 V
